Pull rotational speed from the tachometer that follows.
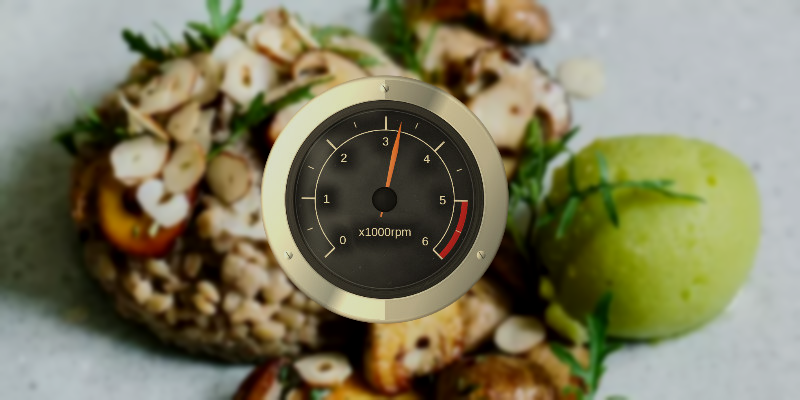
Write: 3250 rpm
